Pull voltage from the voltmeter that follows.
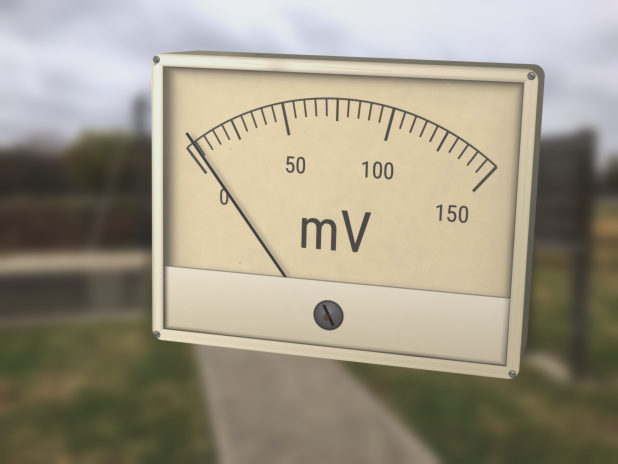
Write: 5 mV
